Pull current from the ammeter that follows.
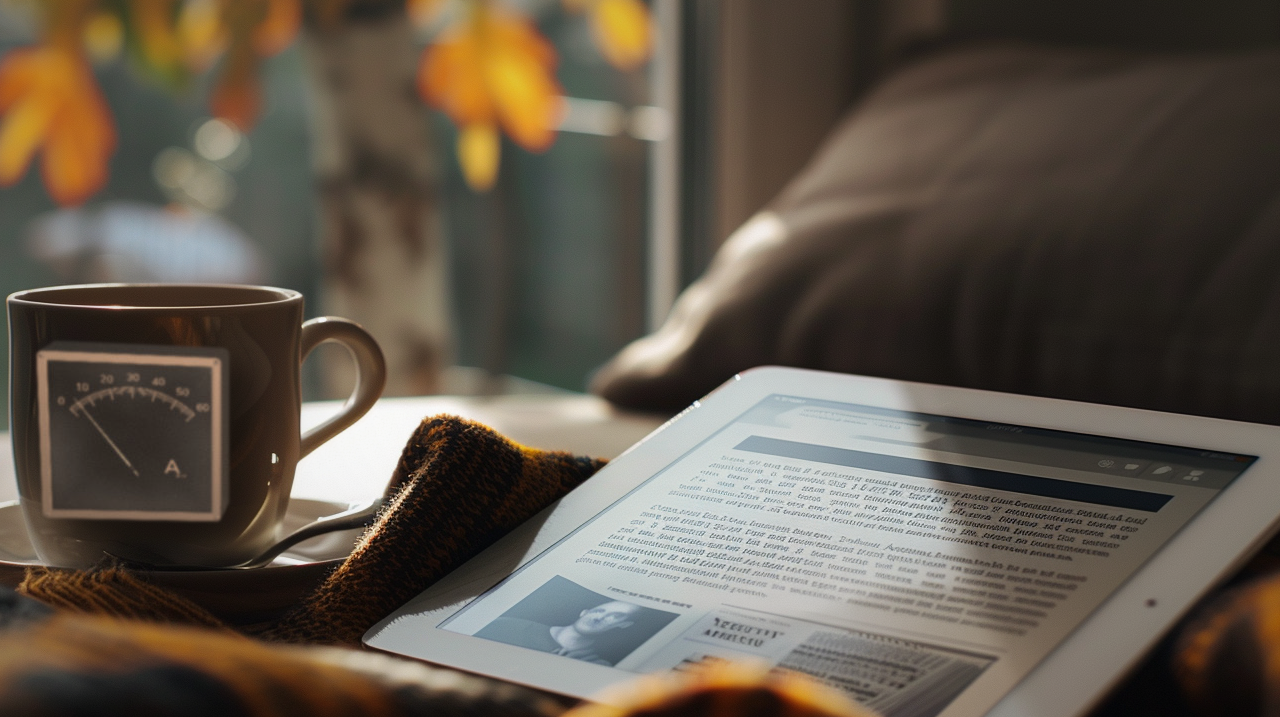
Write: 5 A
